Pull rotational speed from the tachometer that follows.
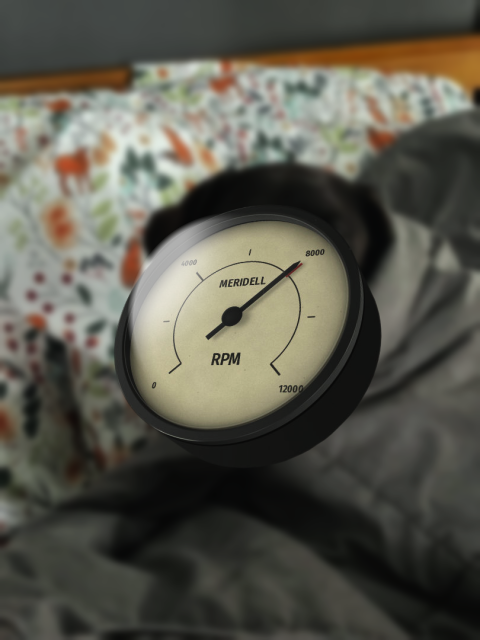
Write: 8000 rpm
